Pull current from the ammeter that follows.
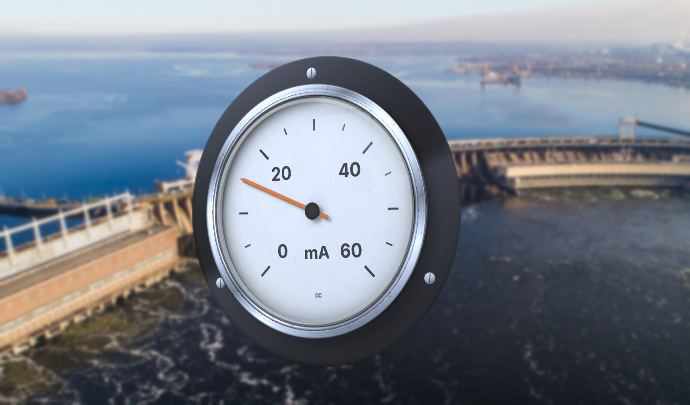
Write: 15 mA
